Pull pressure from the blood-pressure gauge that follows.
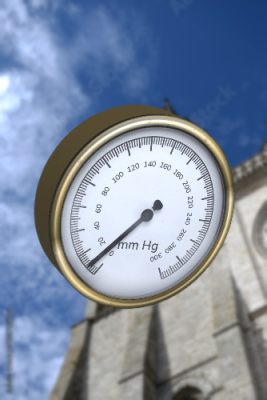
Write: 10 mmHg
